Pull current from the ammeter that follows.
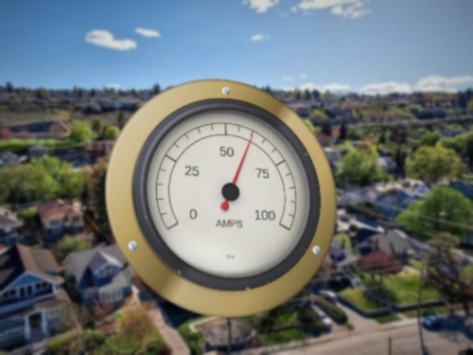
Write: 60 A
